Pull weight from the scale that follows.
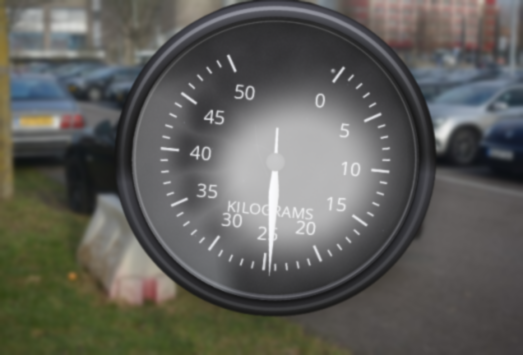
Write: 24.5 kg
